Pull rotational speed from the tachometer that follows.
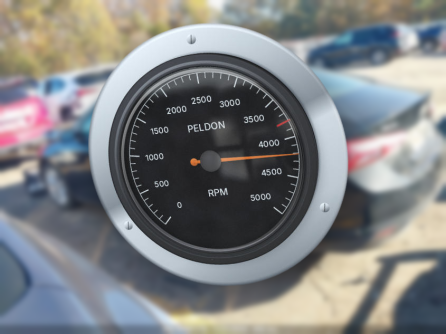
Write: 4200 rpm
